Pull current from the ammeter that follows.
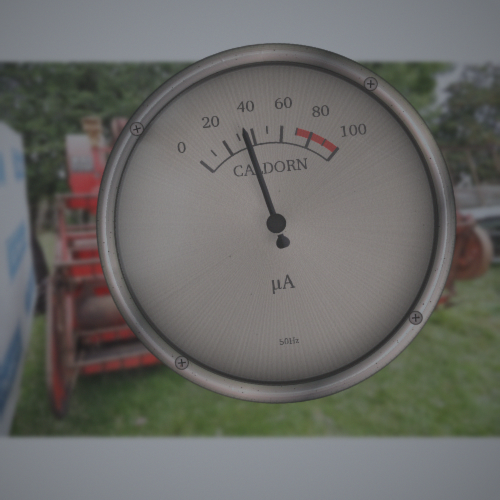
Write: 35 µA
